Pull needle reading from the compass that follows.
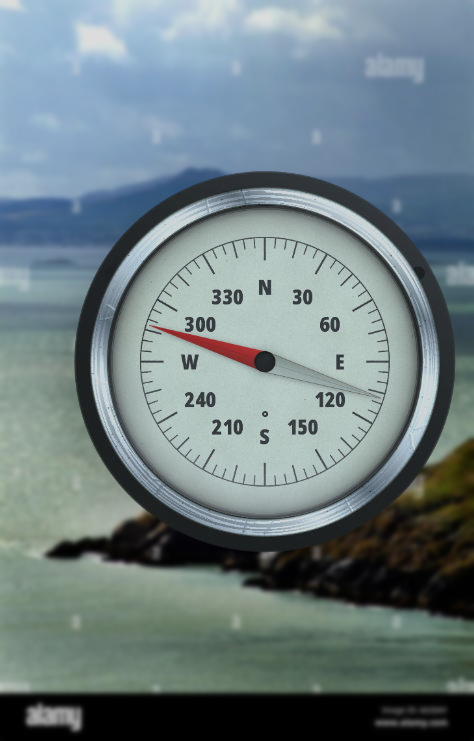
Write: 287.5 °
